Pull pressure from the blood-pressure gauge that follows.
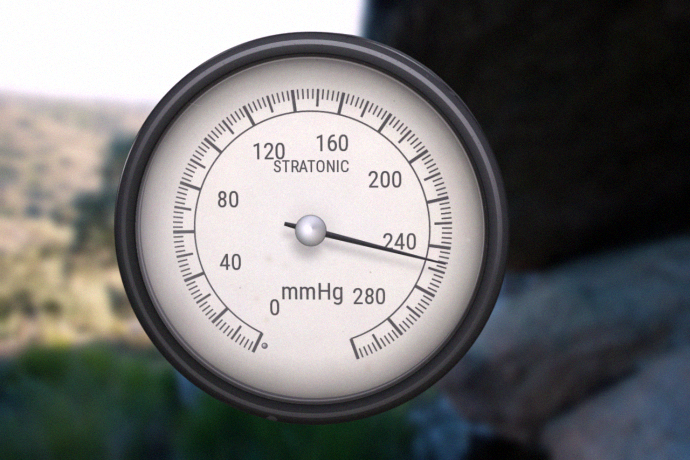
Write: 246 mmHg
